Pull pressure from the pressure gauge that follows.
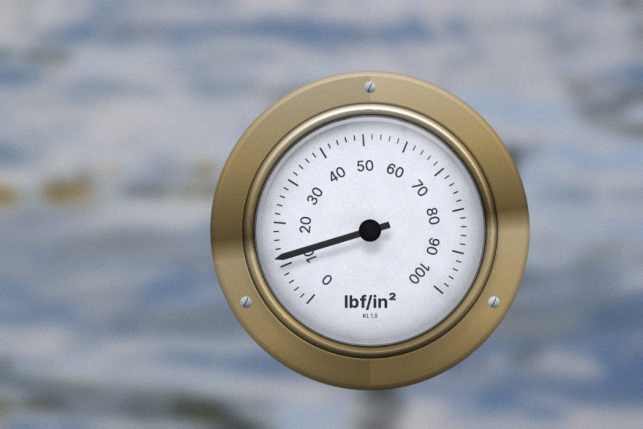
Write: 12 psi
